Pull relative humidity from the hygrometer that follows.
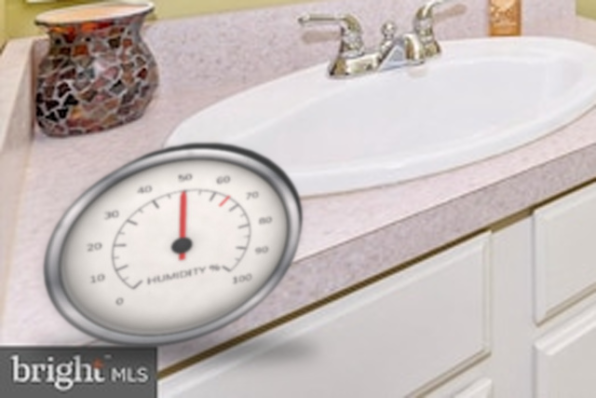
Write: 50 %
